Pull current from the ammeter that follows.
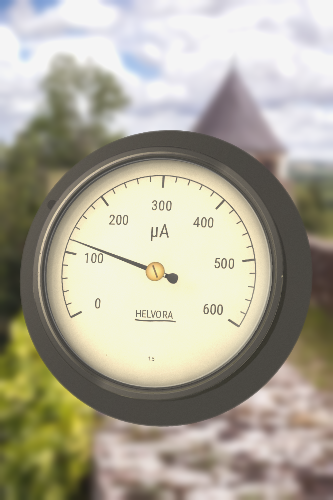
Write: 120 µA
